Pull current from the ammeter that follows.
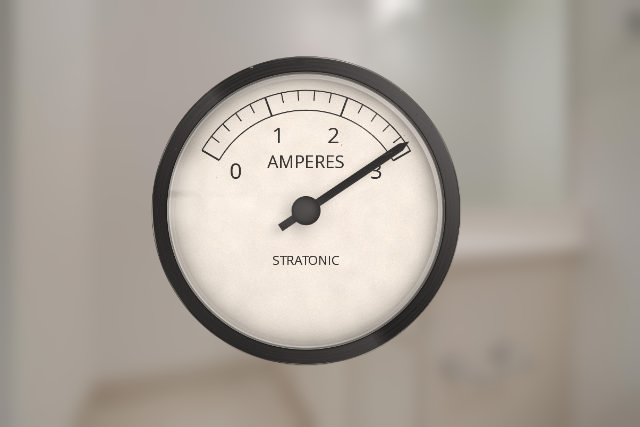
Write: 2.9 A
